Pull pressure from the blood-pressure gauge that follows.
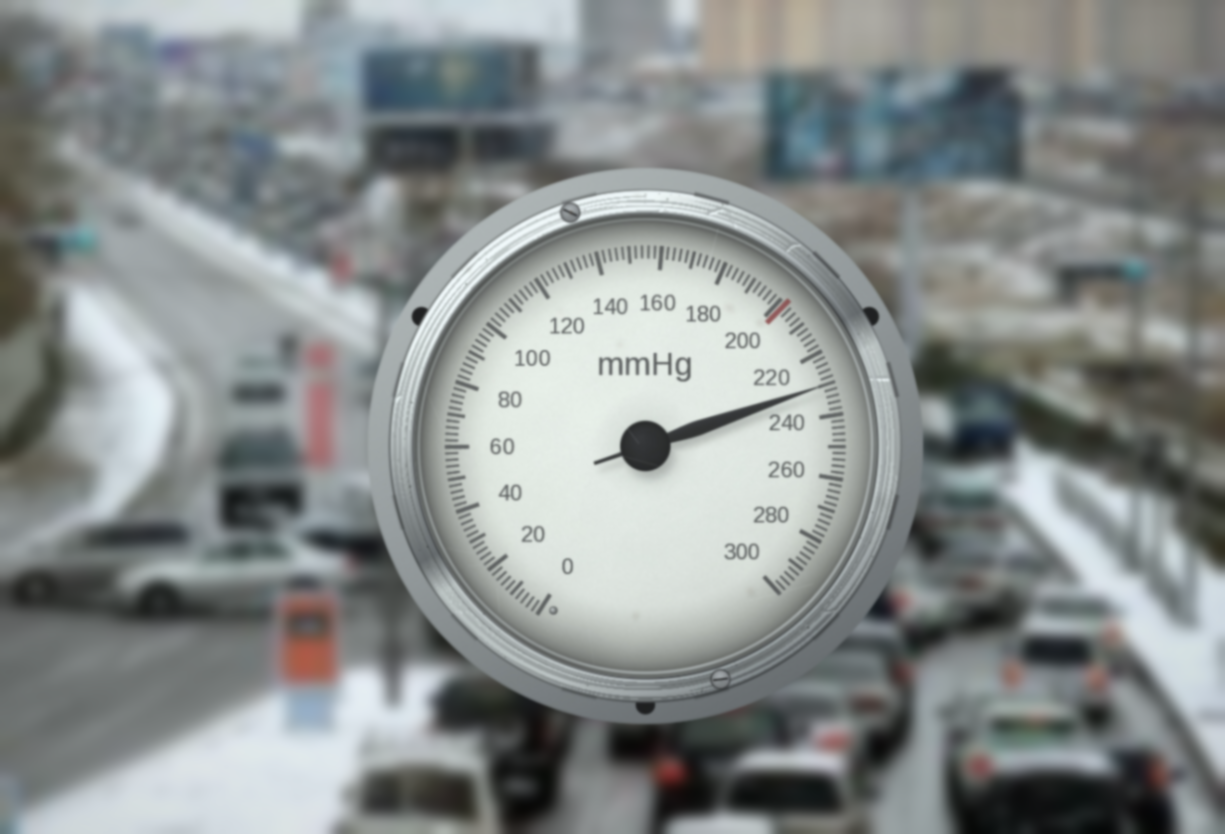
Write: 230 mmHg
